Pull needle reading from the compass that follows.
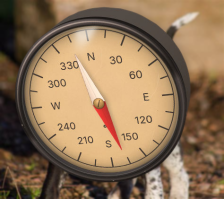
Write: 165 °
